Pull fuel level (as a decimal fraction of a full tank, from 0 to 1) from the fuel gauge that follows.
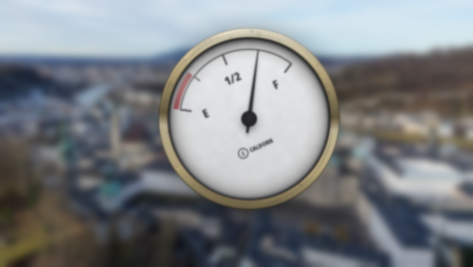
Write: 0.75
